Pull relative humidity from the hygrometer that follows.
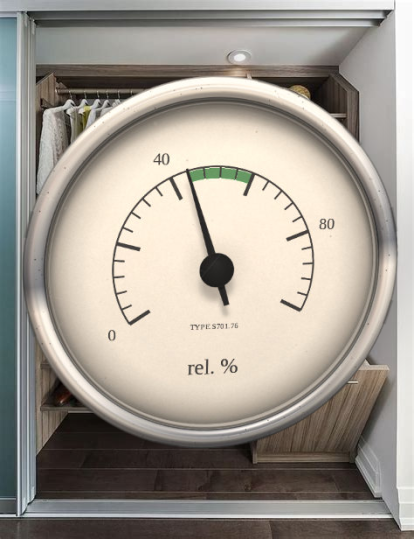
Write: 44 %
